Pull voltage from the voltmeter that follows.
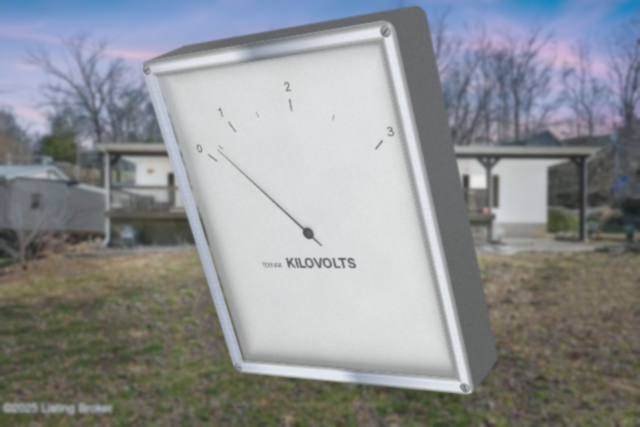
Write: 0.5 kV
